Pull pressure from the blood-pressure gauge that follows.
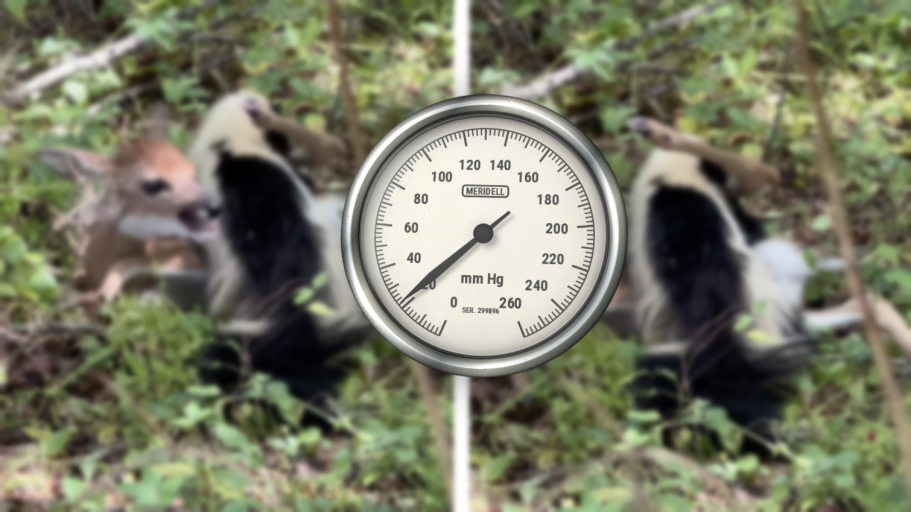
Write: 22 mmHg
